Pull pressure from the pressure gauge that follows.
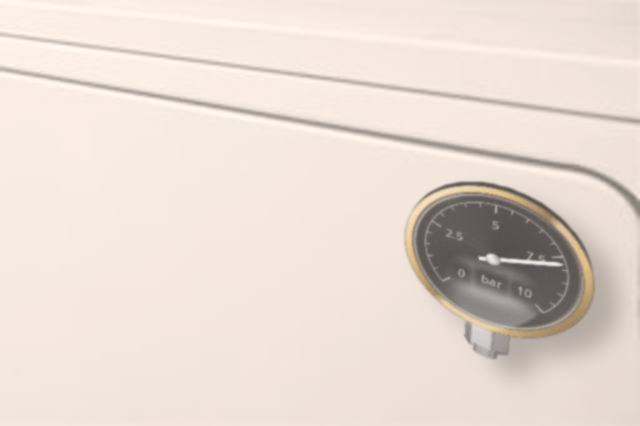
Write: 7.75 bar
